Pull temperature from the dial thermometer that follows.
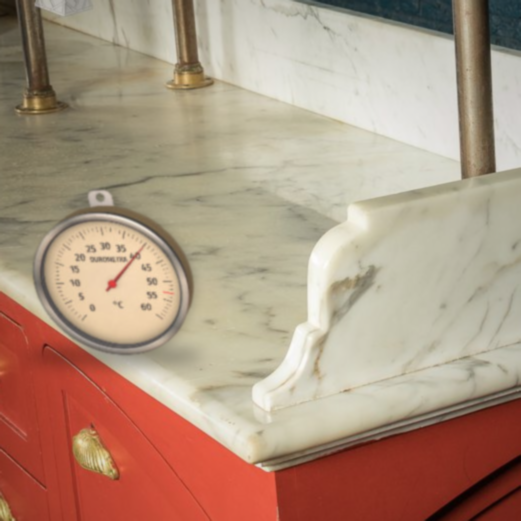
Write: 40 °C
